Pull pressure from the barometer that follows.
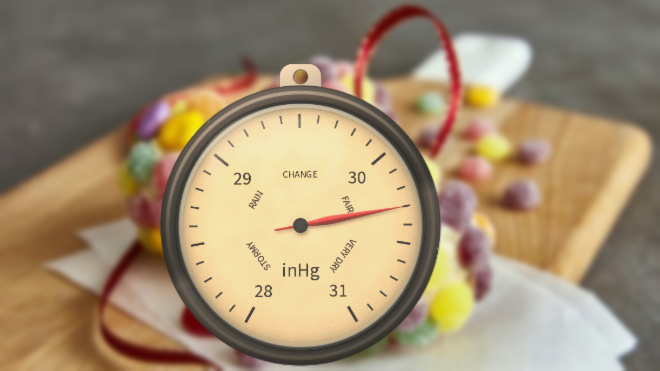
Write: 30.3 inHg
